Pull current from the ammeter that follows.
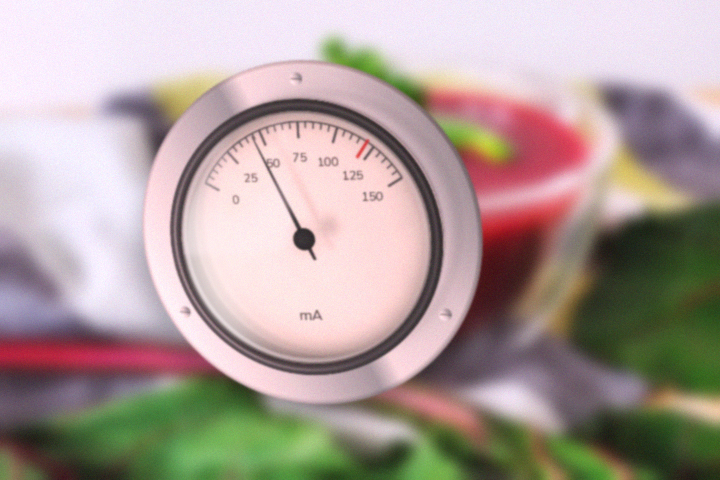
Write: 45 mA
